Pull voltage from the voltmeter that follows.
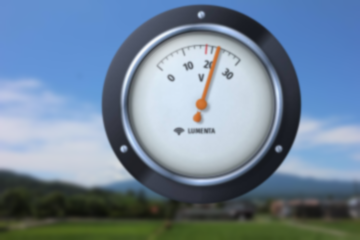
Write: 22 V
